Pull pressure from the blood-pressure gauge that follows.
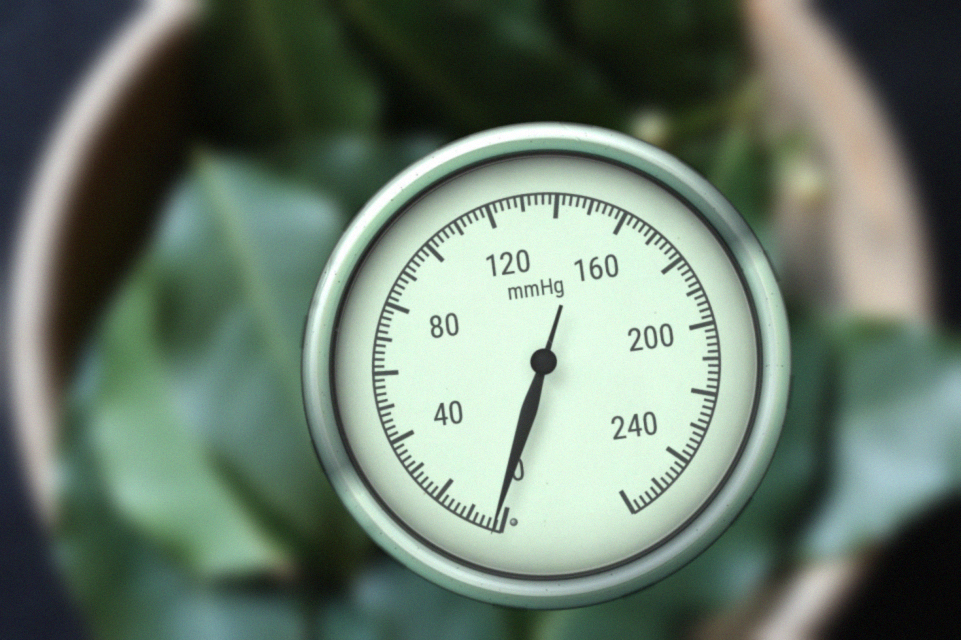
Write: 2 mmHg
